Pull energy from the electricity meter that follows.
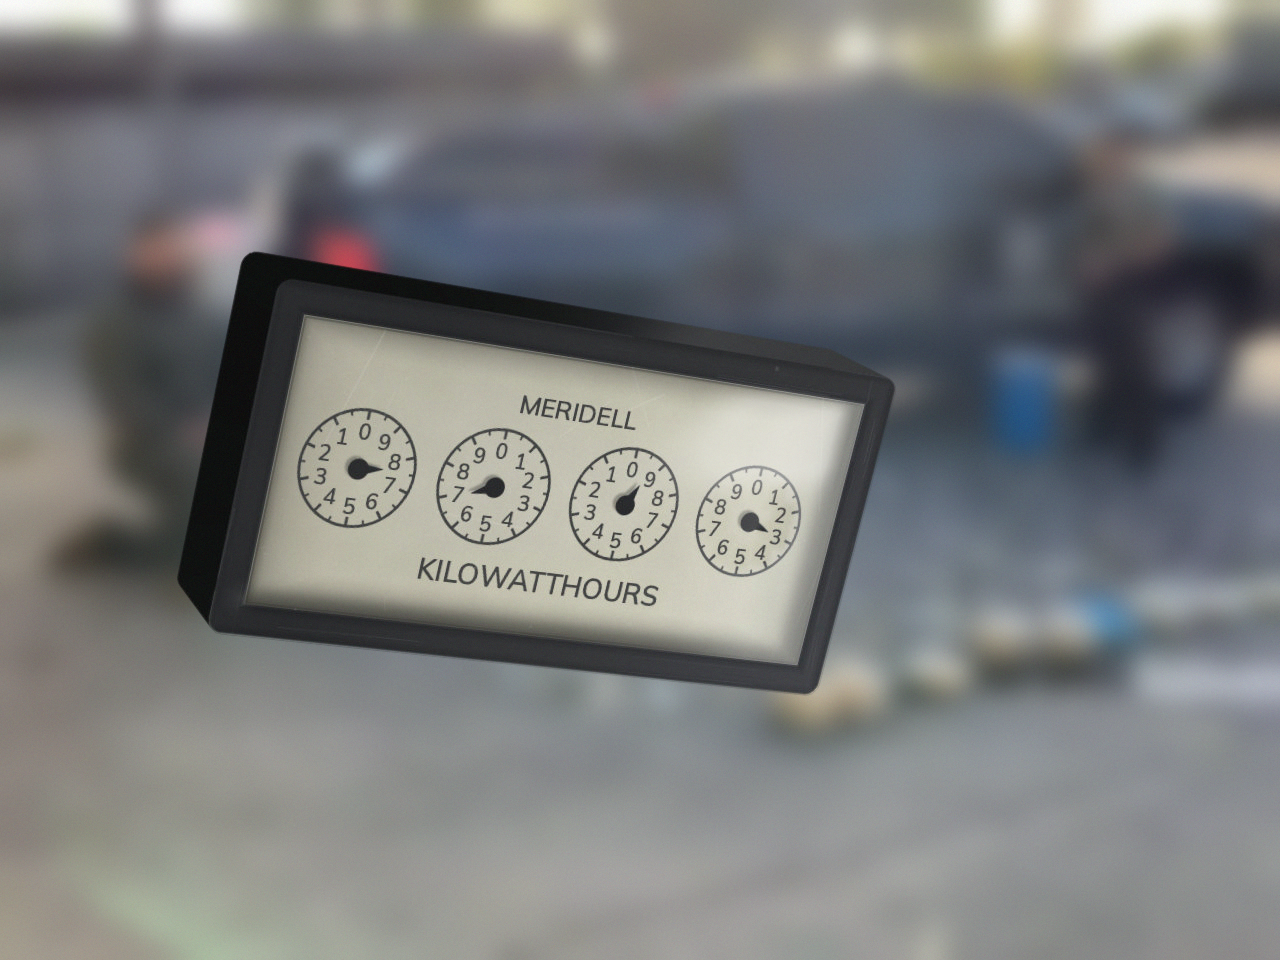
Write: 7693 kWh
